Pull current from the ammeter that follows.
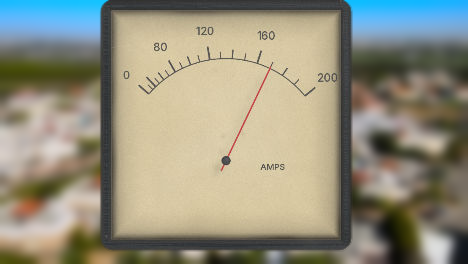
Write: 170 A
